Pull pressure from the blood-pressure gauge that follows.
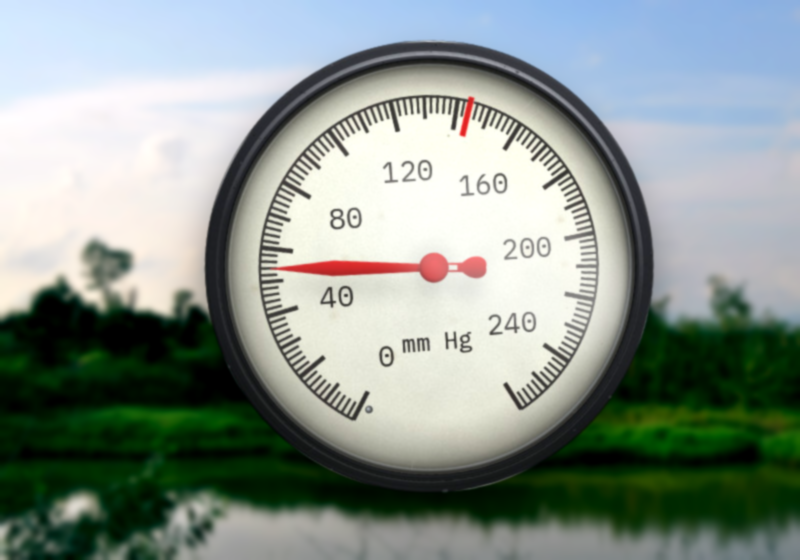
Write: 54 mmHg
